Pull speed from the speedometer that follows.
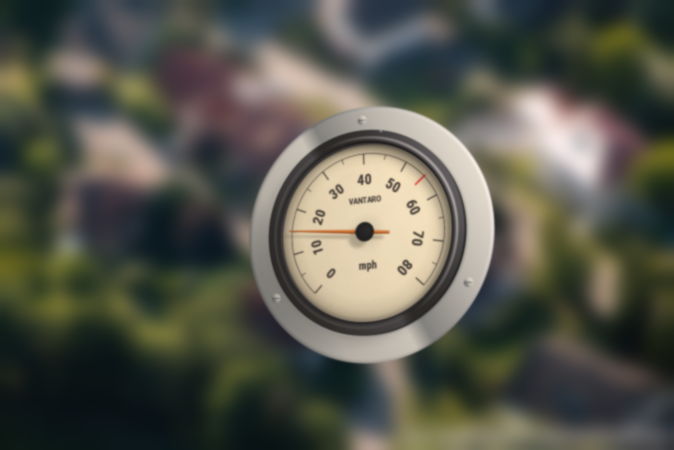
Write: 15 mph
